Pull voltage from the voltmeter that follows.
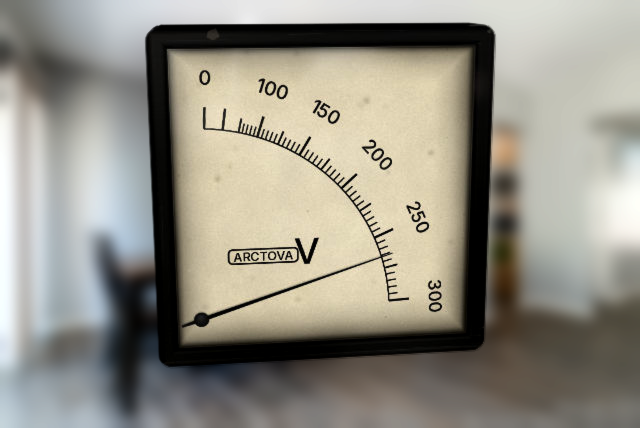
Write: 265 V
